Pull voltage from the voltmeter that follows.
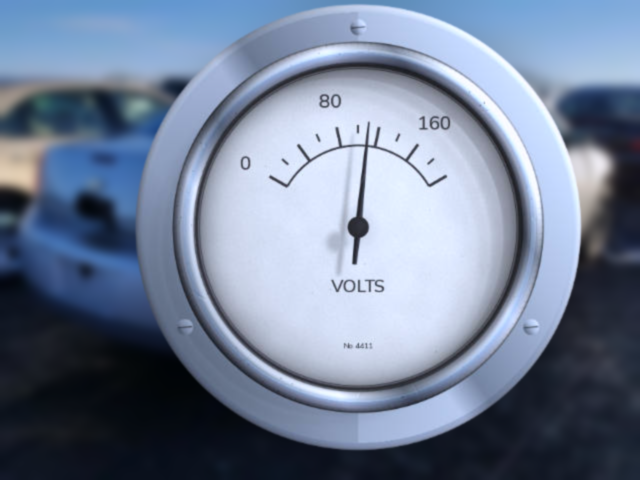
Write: 110 V
